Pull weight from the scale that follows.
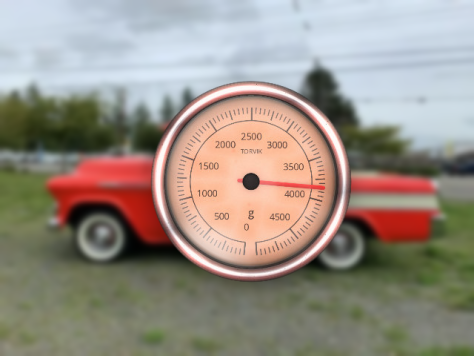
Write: 3850 g
